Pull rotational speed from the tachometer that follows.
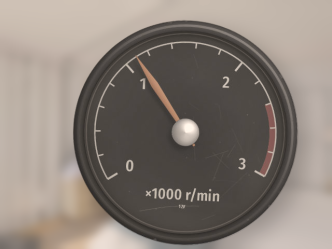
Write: 1100 rpm
